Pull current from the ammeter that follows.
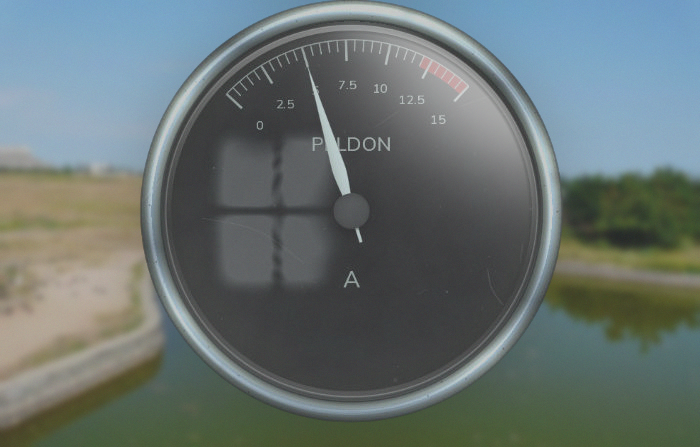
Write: 5 A
